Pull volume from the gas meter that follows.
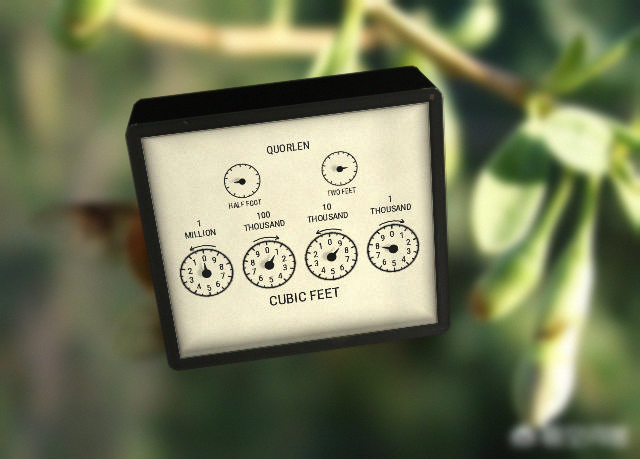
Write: 8800 ft³
